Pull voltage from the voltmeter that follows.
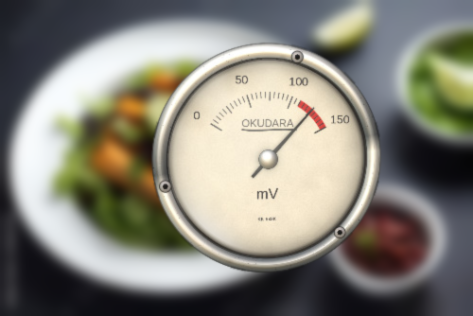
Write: 125 mV
